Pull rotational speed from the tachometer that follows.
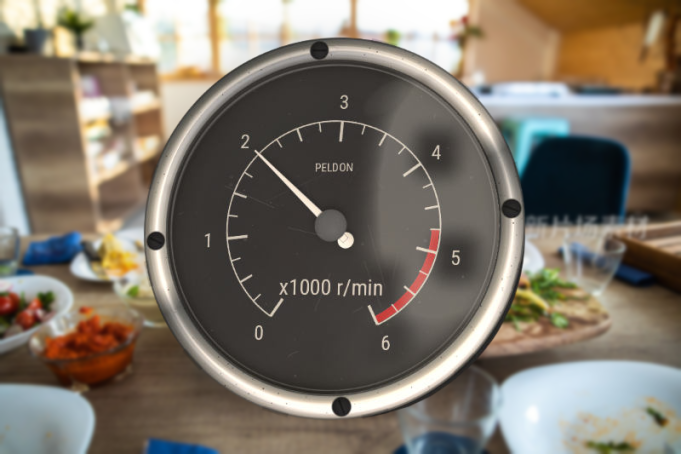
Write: 2000 rpm
